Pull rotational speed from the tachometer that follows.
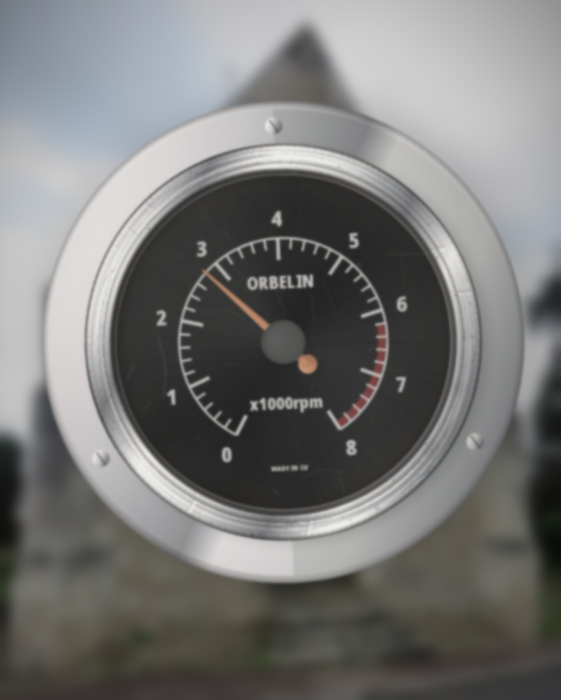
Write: 2800 rpm
